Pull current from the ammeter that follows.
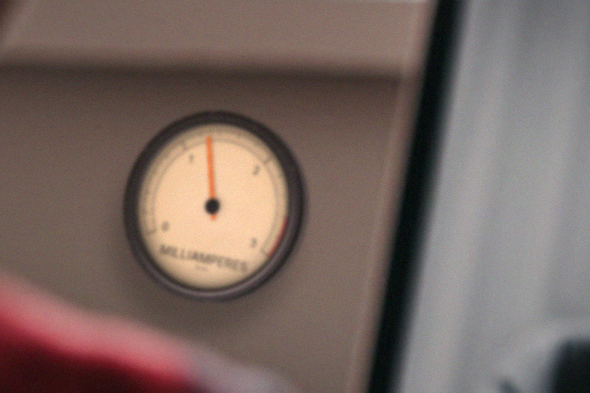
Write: 1.3 mA
